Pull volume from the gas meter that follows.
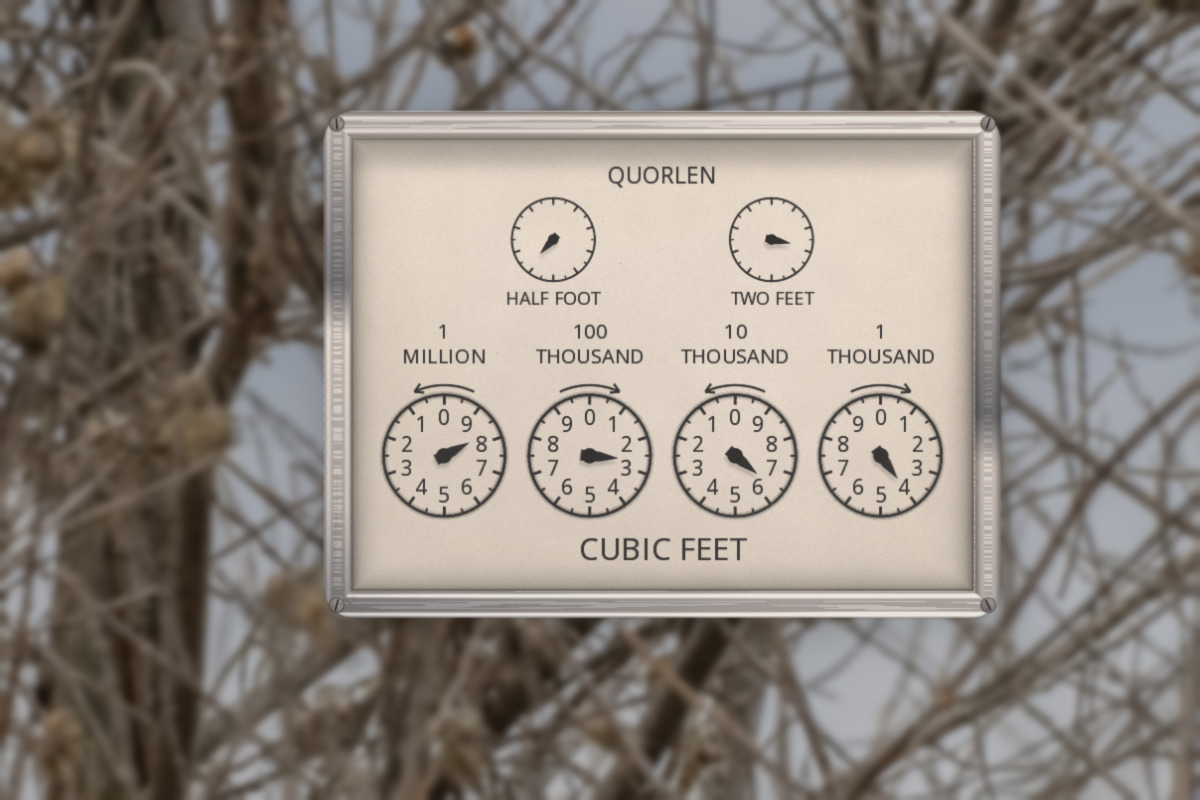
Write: 826400 ft³
